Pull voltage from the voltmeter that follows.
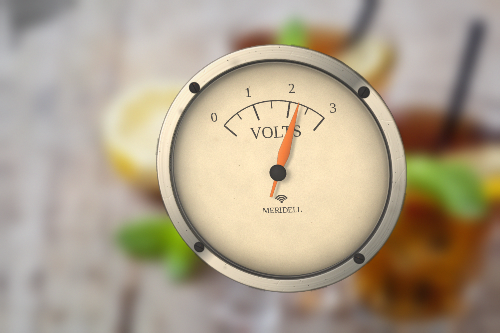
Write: 2.25 V
